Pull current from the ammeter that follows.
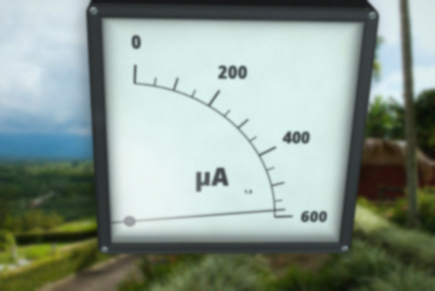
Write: 575 µA
